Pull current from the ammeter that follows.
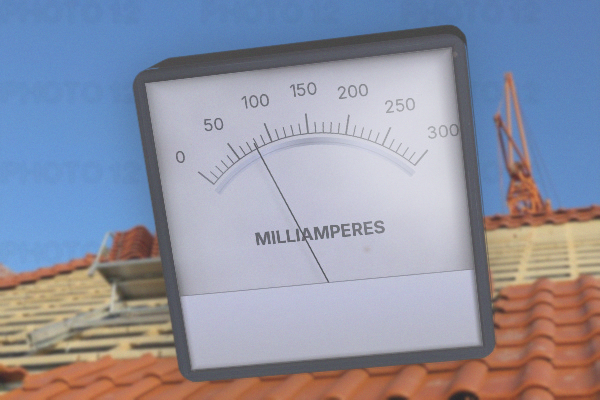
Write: 80 mA
